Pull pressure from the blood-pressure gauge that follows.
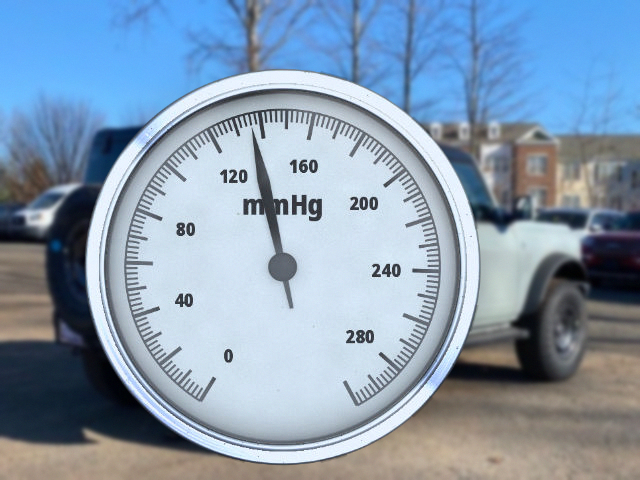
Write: 136 mmHg
